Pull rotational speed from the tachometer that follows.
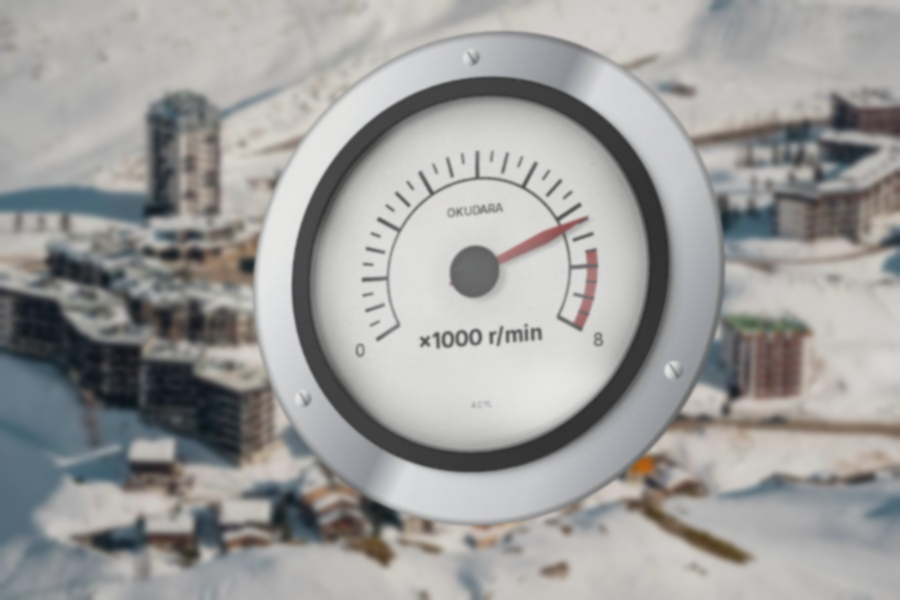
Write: 6250 rpm
